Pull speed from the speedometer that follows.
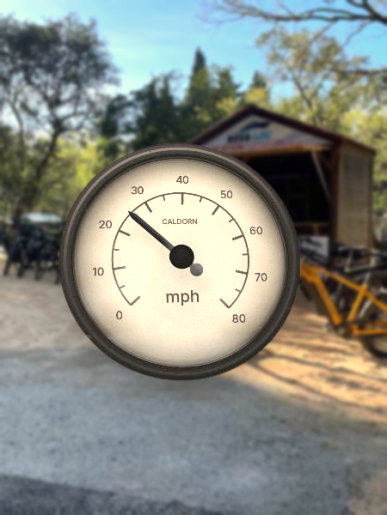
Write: 25 mph
